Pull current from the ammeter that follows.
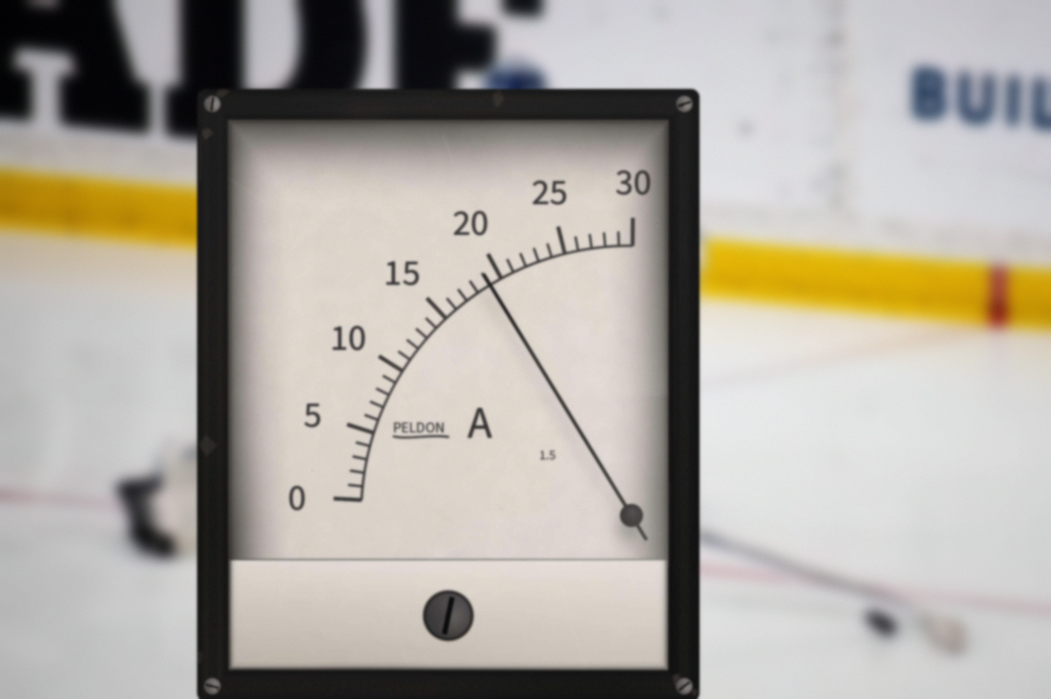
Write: 19 A
